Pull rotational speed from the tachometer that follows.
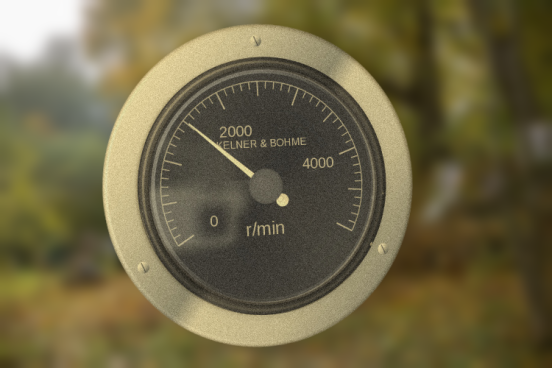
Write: 1500 rpm
